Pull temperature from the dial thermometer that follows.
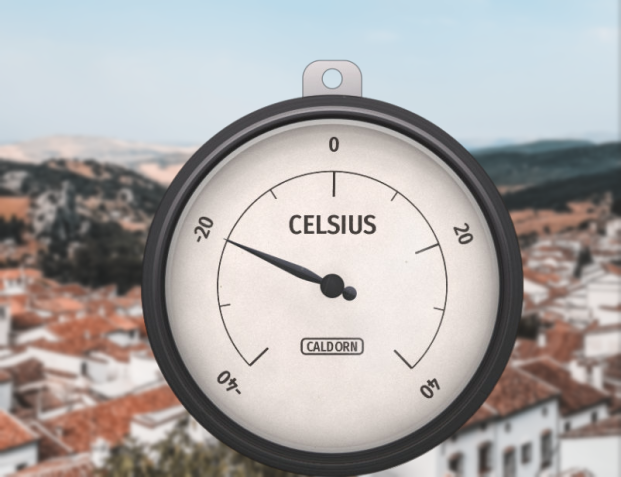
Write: -20 °C
